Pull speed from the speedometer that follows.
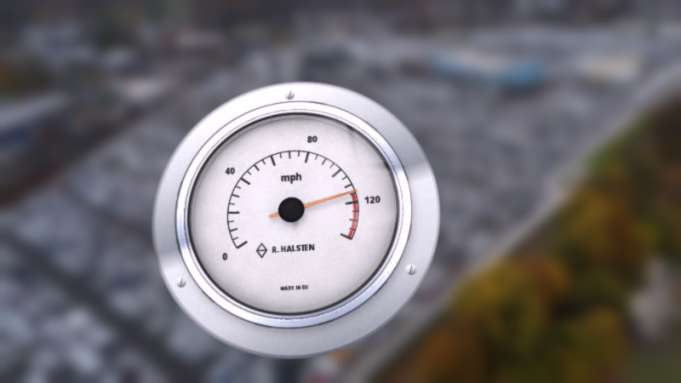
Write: 115 mph
